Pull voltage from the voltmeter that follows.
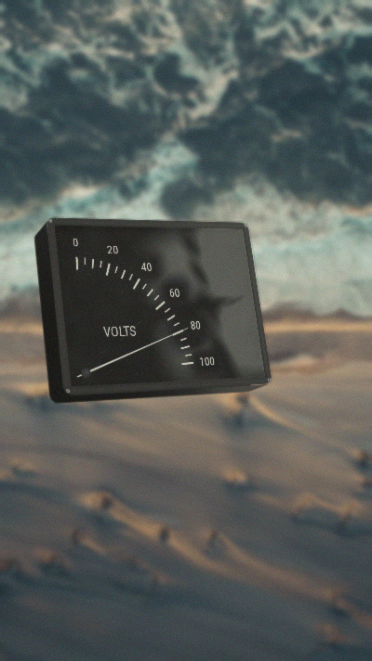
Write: 80 V
